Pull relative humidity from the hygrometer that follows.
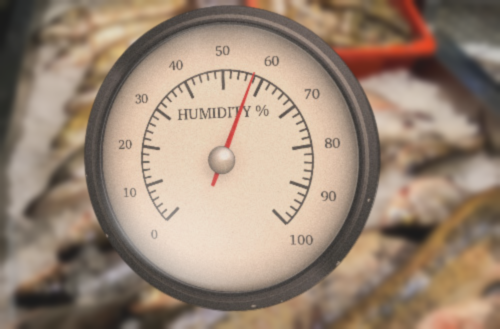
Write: 58 %
